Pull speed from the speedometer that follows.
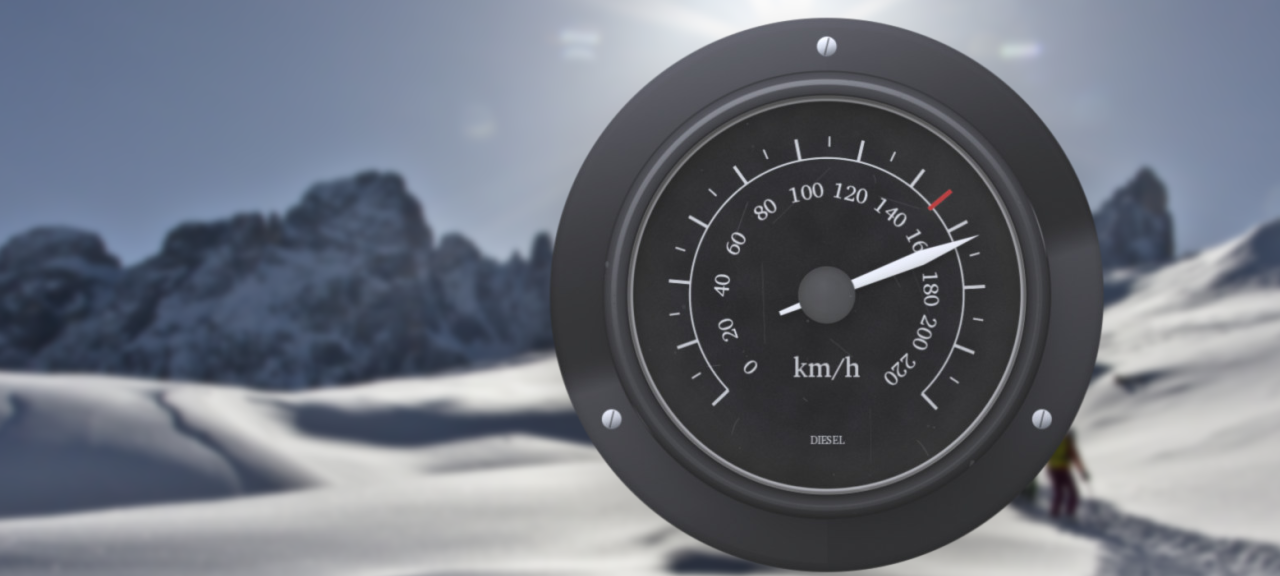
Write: 165 km/h
